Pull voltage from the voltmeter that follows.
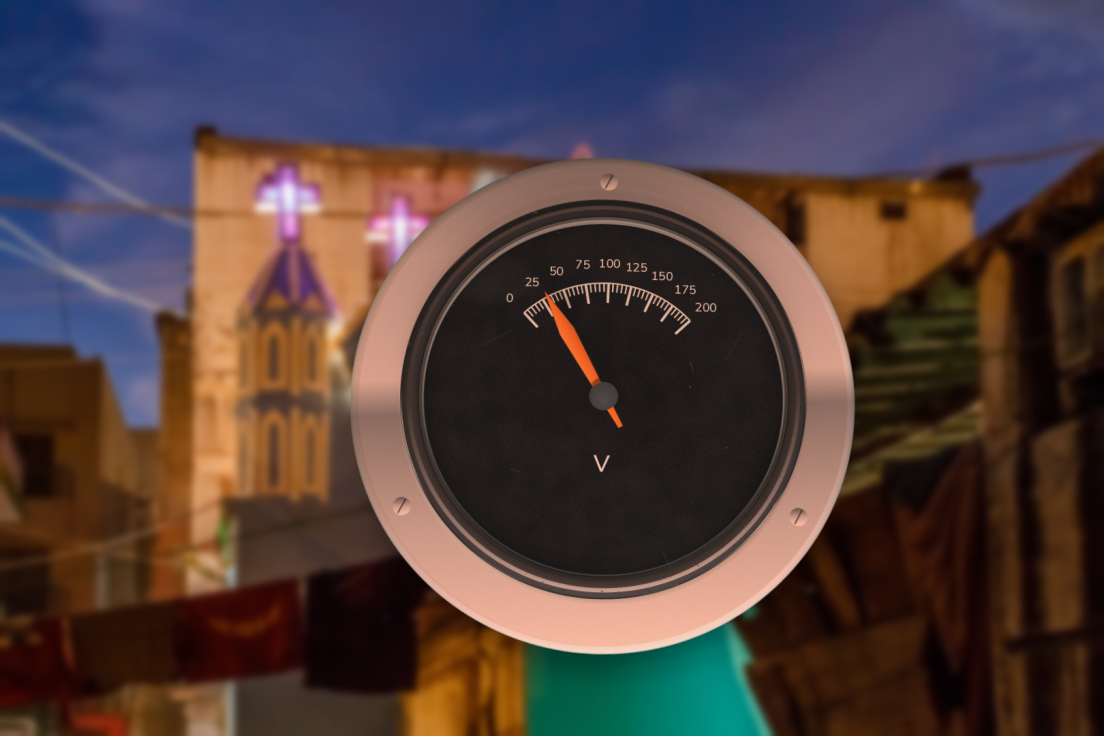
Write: 30 V
